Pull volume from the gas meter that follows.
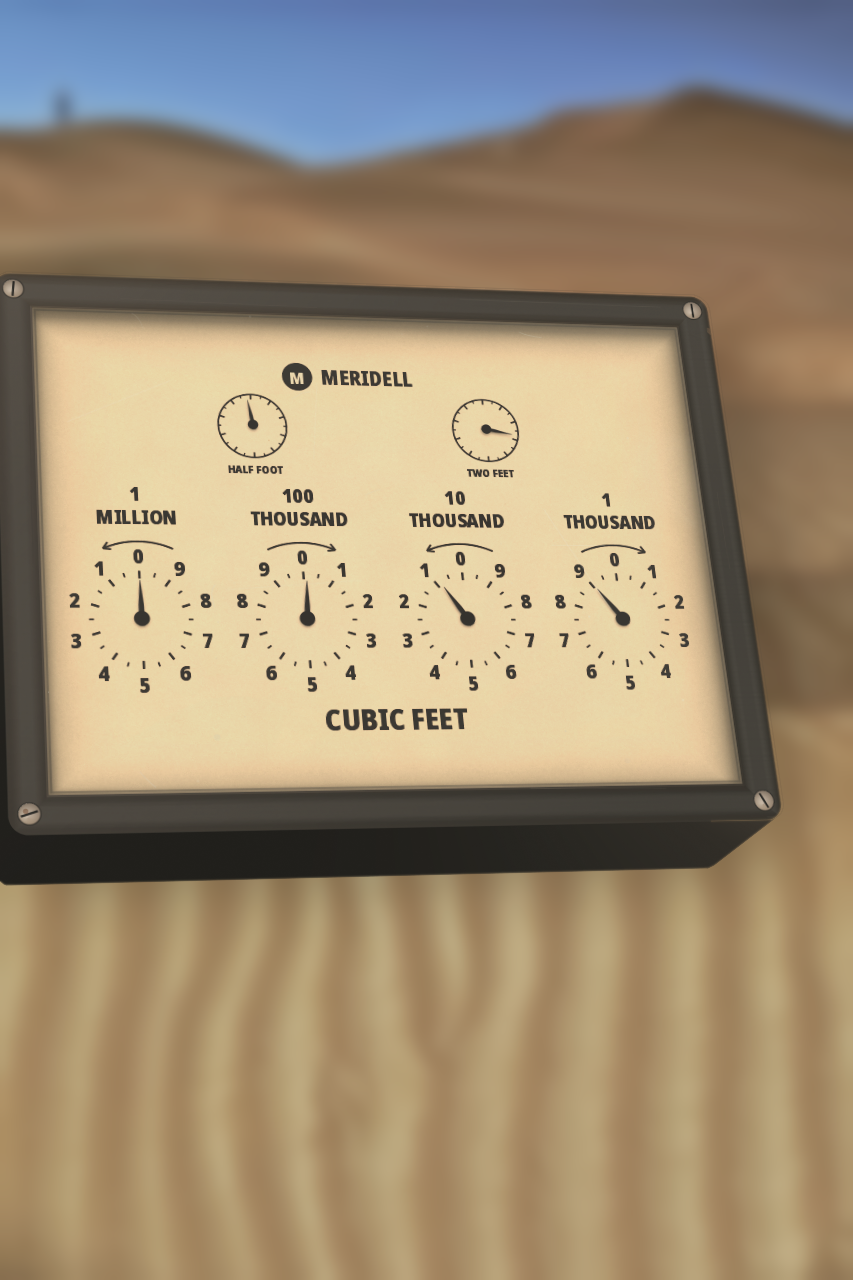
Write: 900 ft³
